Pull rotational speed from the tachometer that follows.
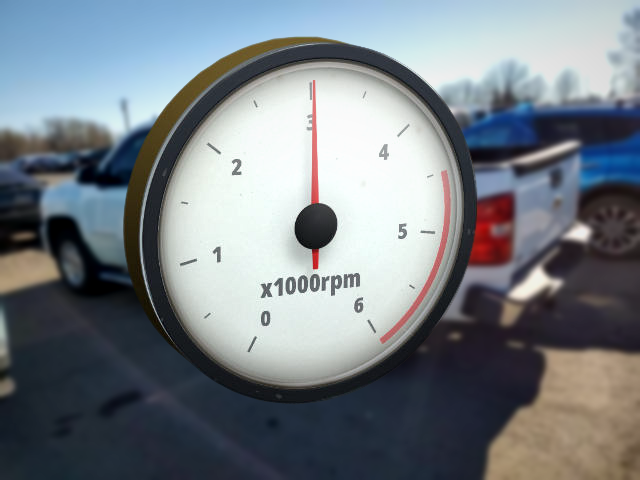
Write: 3000 rpm
